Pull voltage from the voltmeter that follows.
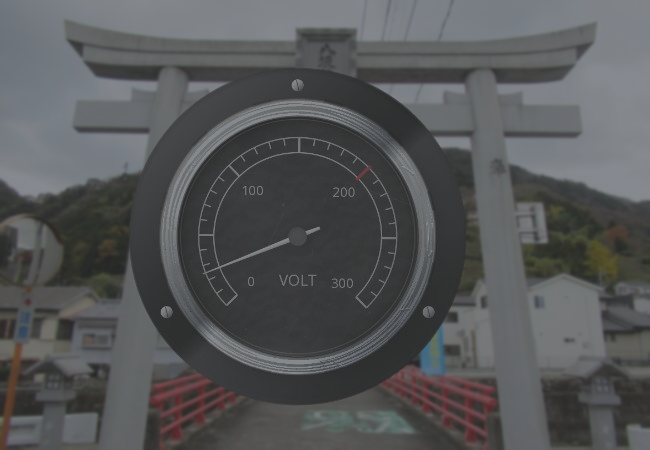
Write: 25 V
